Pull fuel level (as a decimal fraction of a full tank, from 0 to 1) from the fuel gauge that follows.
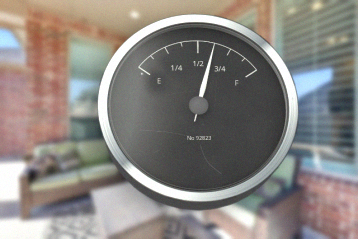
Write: 0.625
